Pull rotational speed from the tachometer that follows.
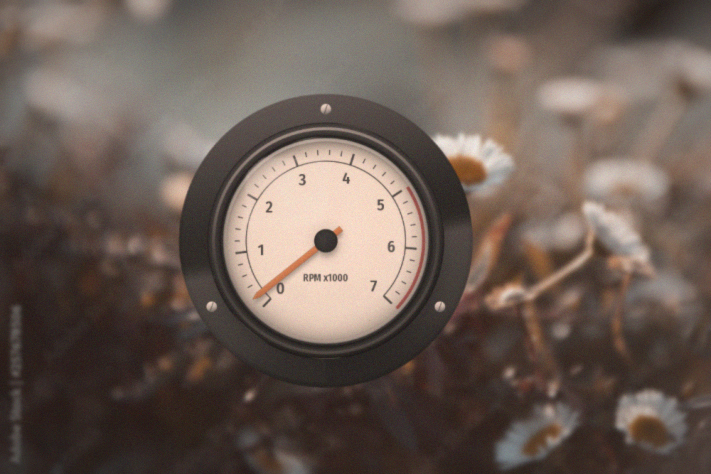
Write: 200 rpm
